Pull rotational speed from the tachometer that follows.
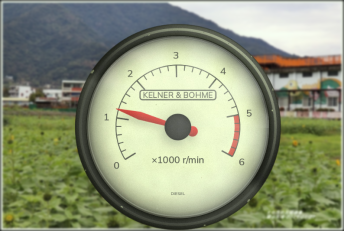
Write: 1200 rpm
